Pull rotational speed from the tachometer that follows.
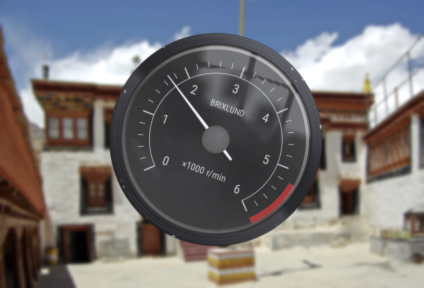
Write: 1700 rpm
